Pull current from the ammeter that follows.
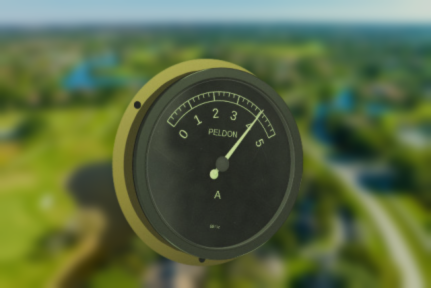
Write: 4 A
